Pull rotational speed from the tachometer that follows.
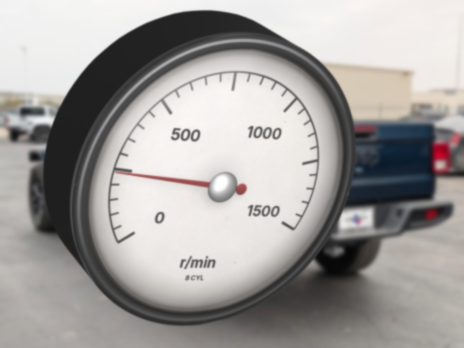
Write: 250 rpm
